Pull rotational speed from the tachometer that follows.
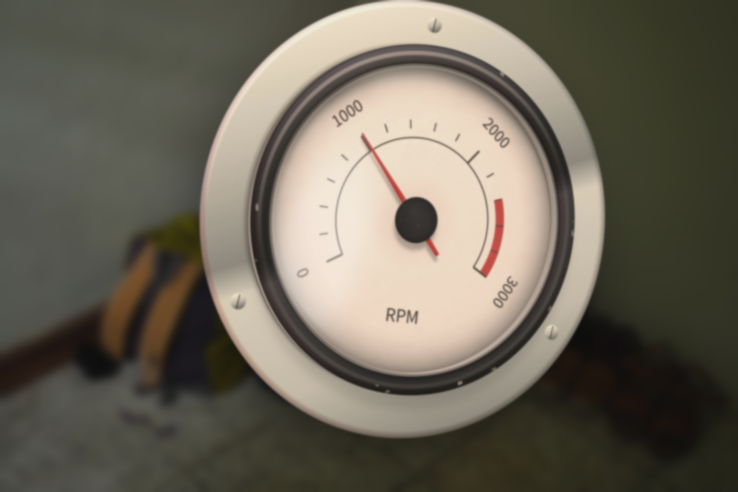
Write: 1000 rpm
